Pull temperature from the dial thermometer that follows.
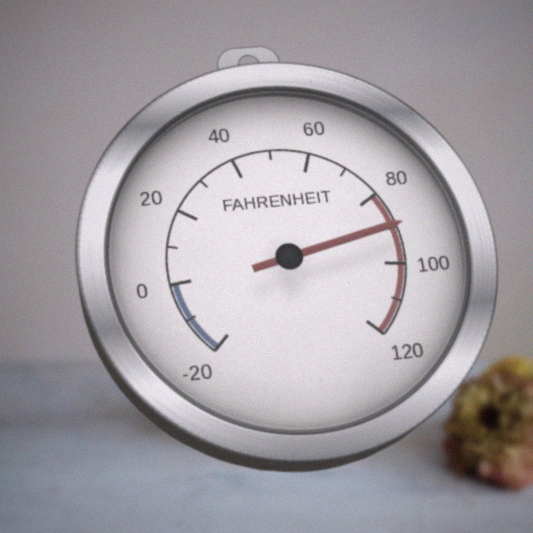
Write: 90 °F
